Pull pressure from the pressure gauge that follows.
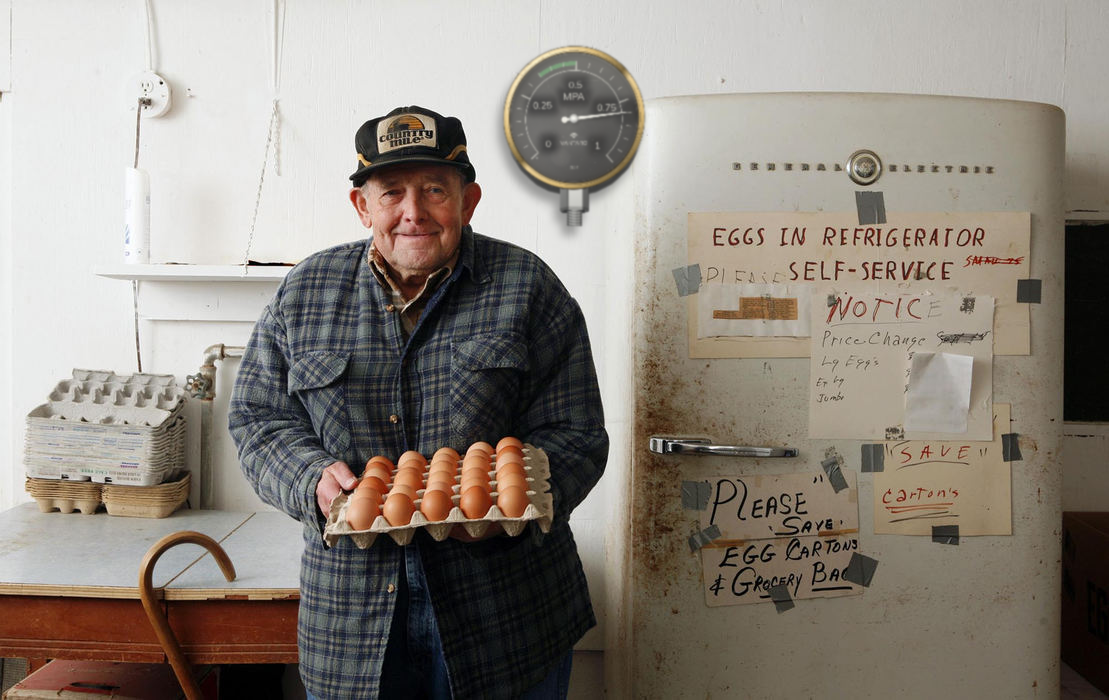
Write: 0.8 MPa
